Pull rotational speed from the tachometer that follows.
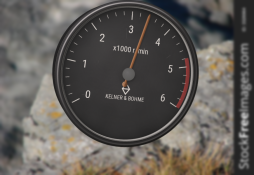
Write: 3400 rpm
